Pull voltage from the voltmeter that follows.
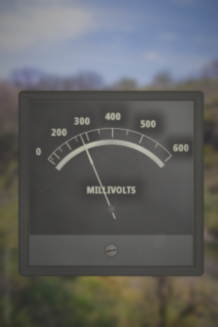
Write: 275 mV
